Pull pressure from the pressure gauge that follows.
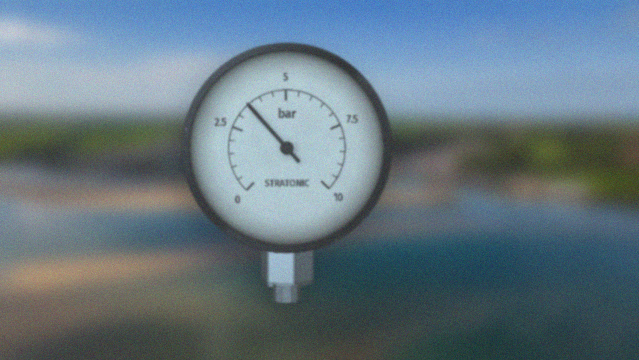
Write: 3.5 bar
